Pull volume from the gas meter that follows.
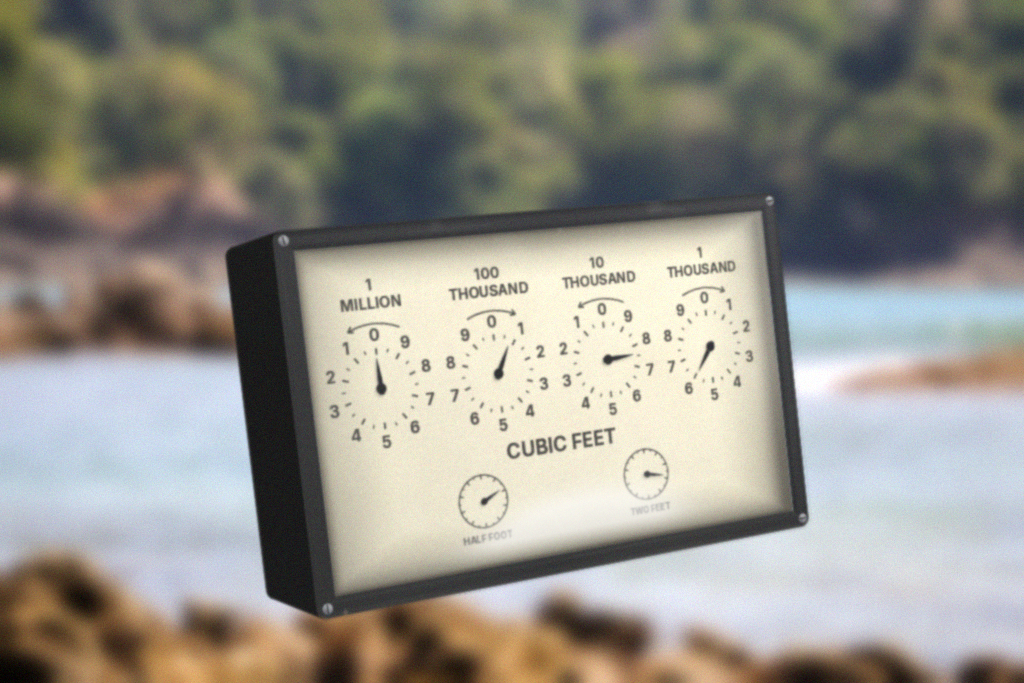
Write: 7600 ft³
